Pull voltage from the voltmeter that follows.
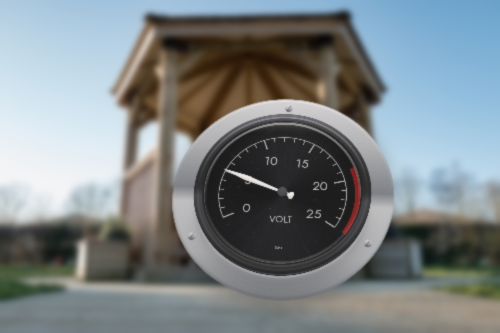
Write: 5 V
